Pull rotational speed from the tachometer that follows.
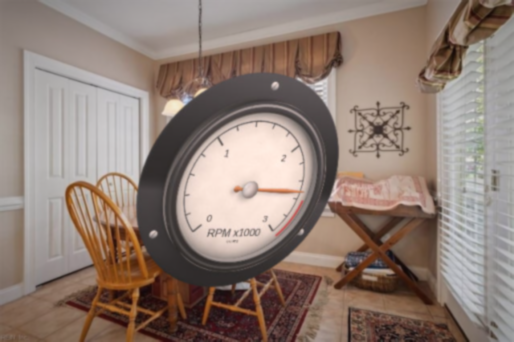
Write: 2500 rpm
